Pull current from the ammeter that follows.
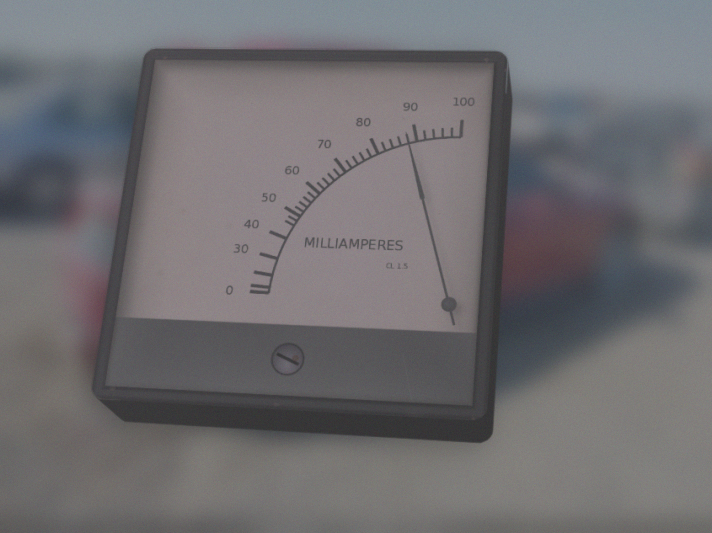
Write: 88 mA
